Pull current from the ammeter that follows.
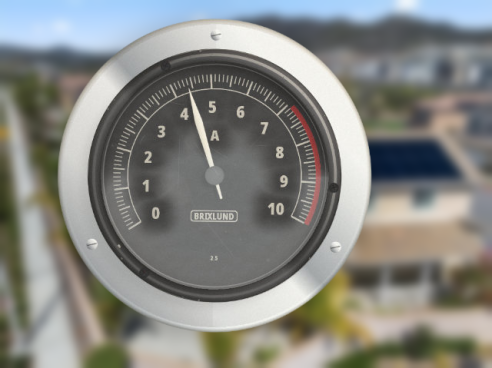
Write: 4.4 A
